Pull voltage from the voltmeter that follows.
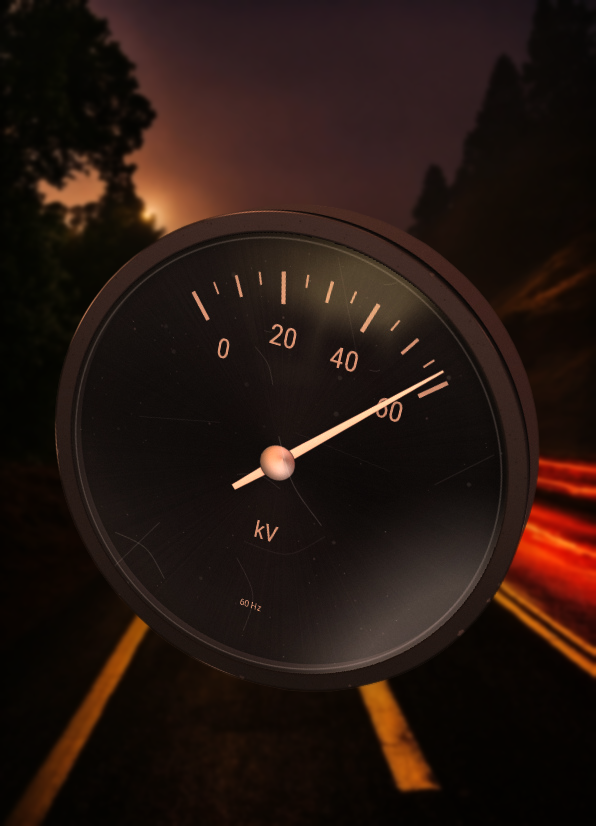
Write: 57.5 kV
